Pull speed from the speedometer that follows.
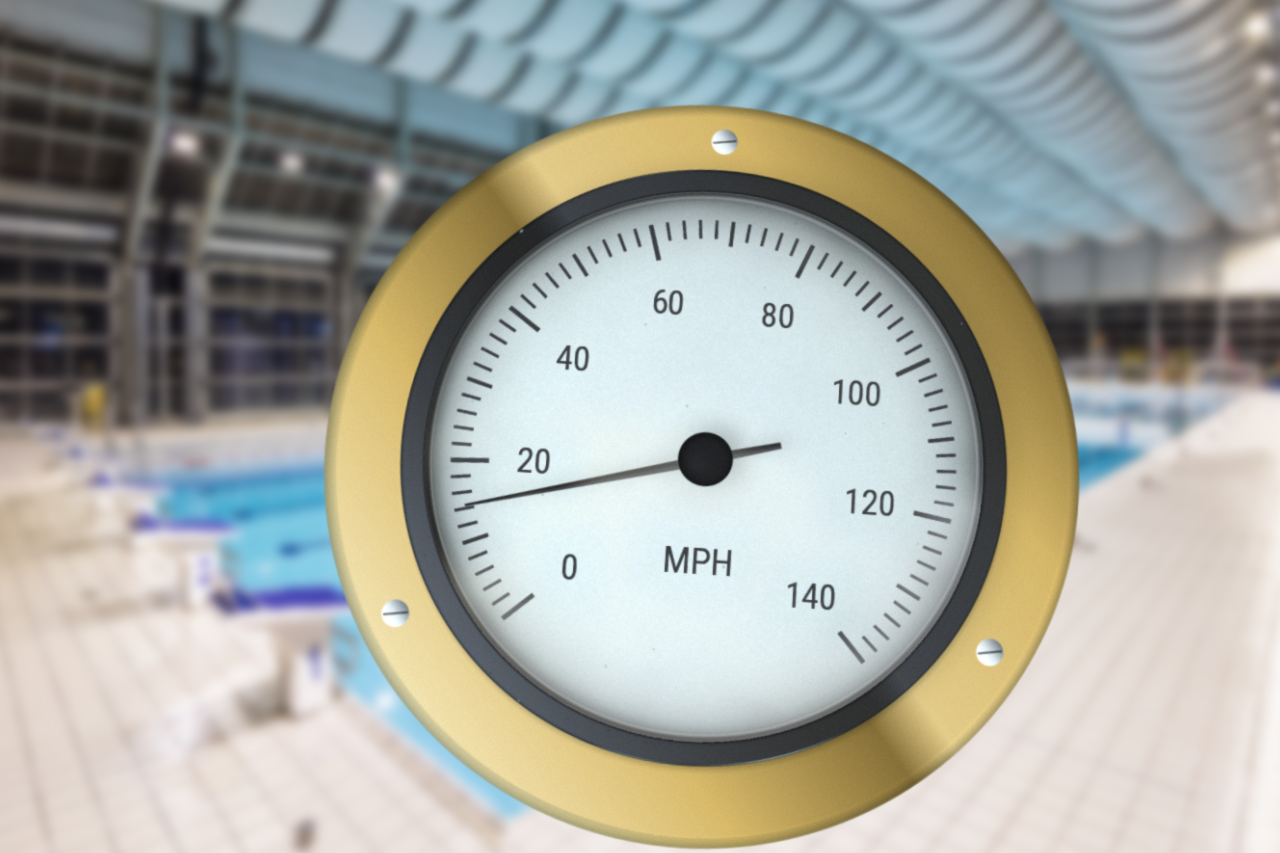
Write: 14 mph
